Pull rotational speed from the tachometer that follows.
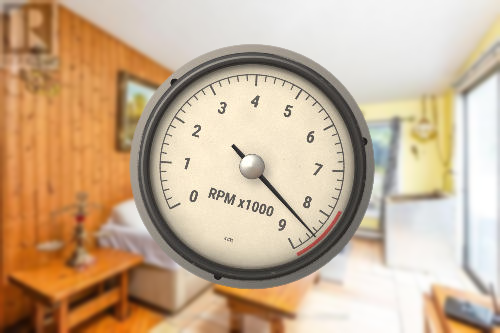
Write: 8500 rpm
